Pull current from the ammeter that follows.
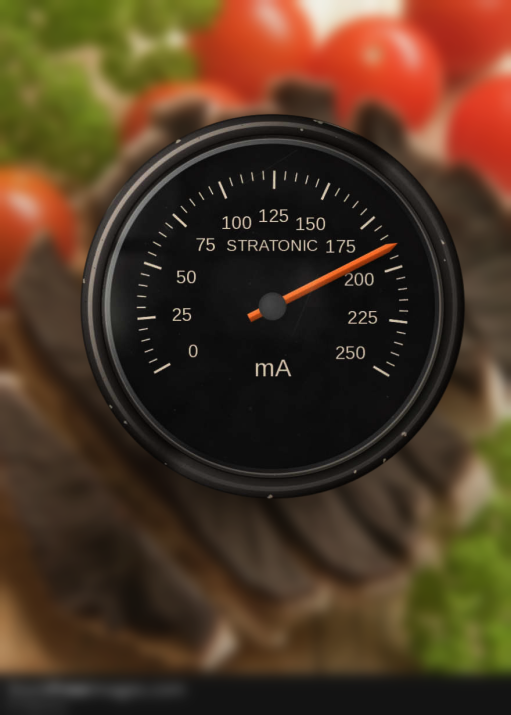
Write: 190 mA
